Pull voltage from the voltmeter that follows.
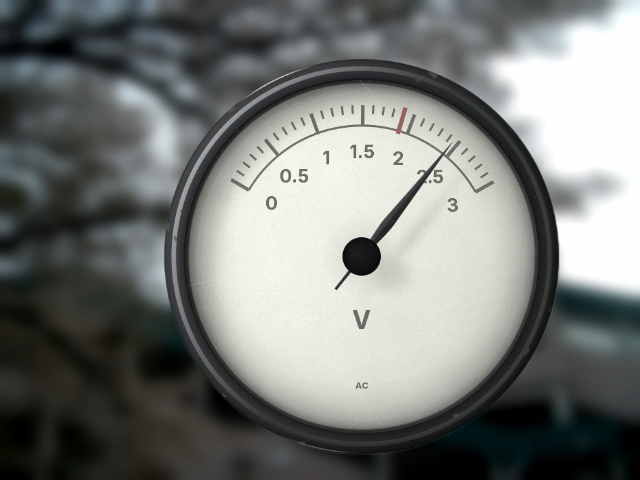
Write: 2.45 V
